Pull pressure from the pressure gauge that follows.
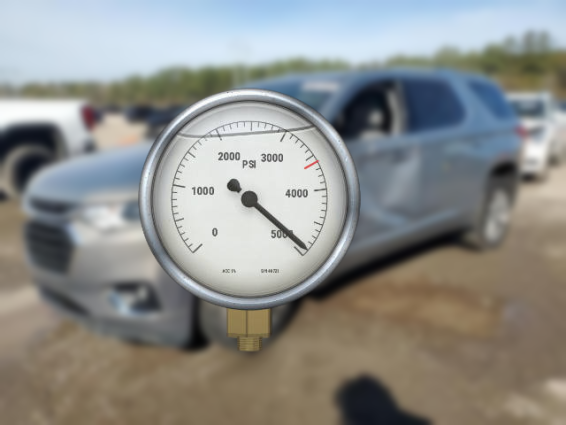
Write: 4900 psi
